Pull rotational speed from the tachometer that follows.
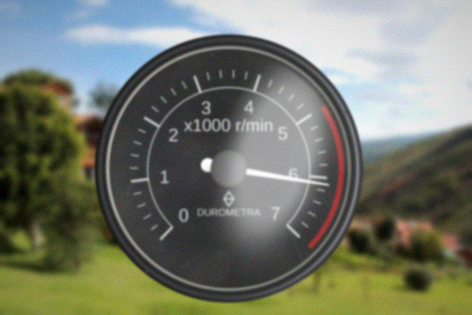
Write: 6100 rpm
